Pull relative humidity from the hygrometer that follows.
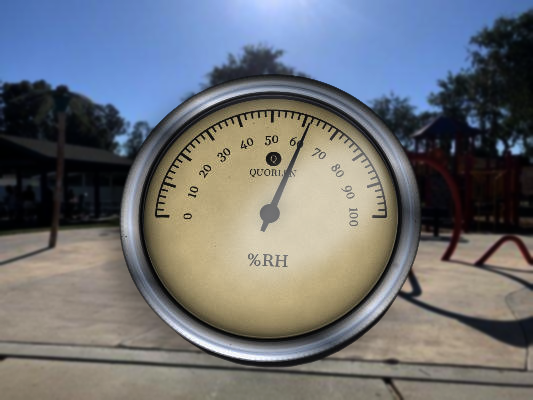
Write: 62 %
